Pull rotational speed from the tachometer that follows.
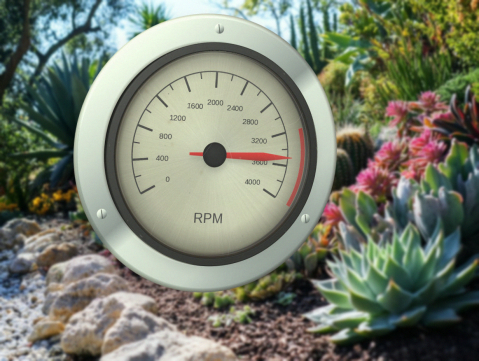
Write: 3500 rpm
